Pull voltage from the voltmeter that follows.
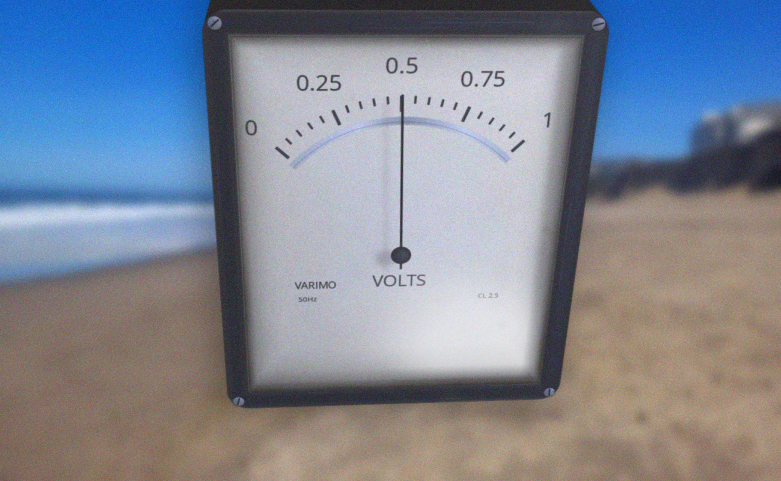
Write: 0.5 V
